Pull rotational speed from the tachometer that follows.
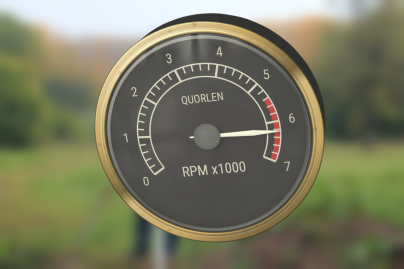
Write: 6200 rpm
